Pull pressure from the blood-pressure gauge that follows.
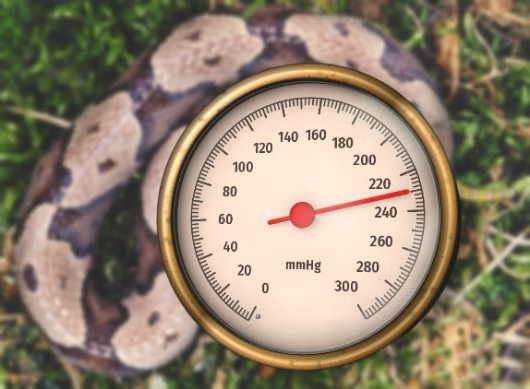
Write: 230 mmHg
